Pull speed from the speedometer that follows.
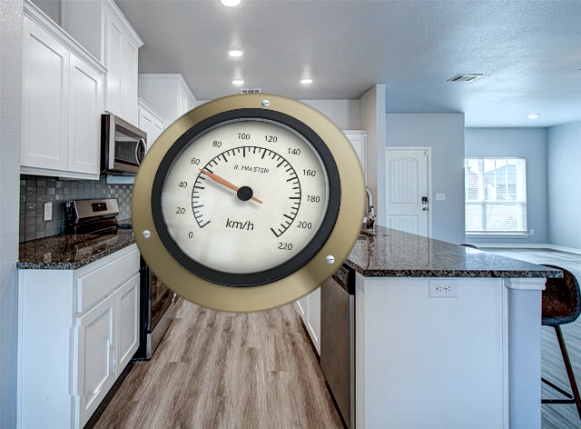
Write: 55 km/h
